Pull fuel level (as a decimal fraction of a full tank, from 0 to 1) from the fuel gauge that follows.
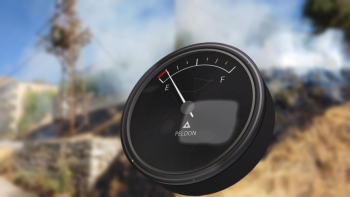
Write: 0.125
